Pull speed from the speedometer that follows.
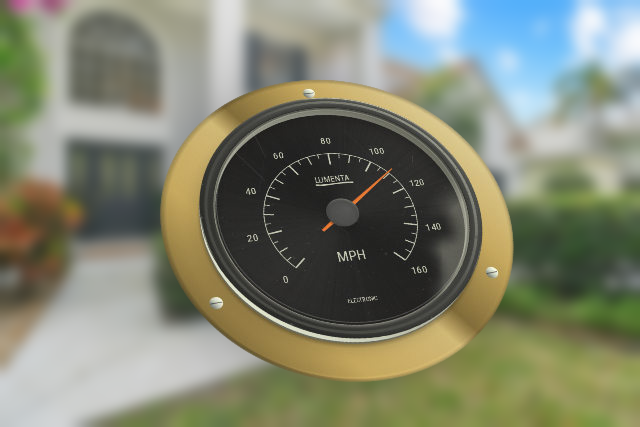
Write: 110 mph
